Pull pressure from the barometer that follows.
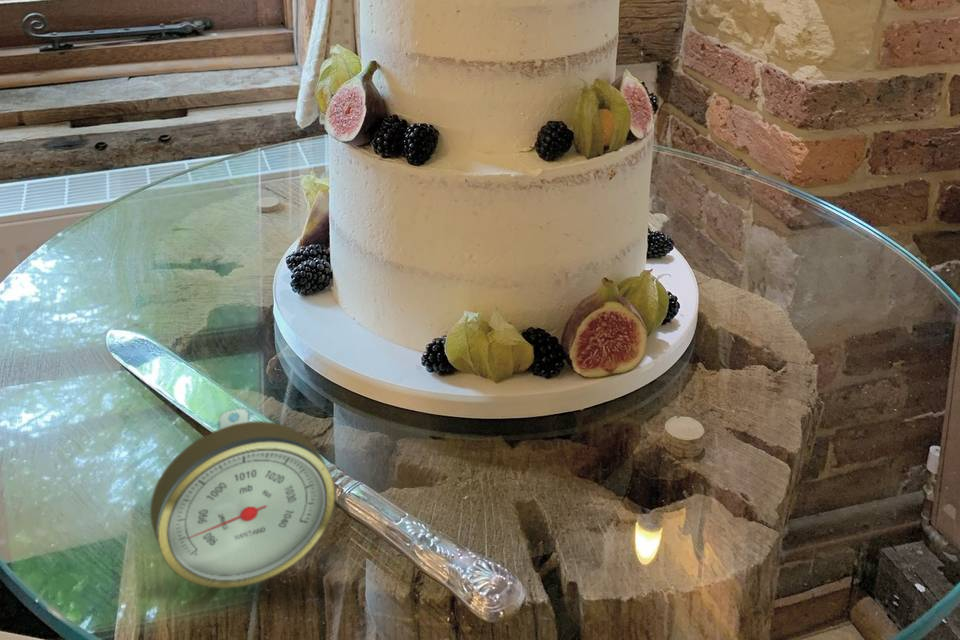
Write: 985 mbar
